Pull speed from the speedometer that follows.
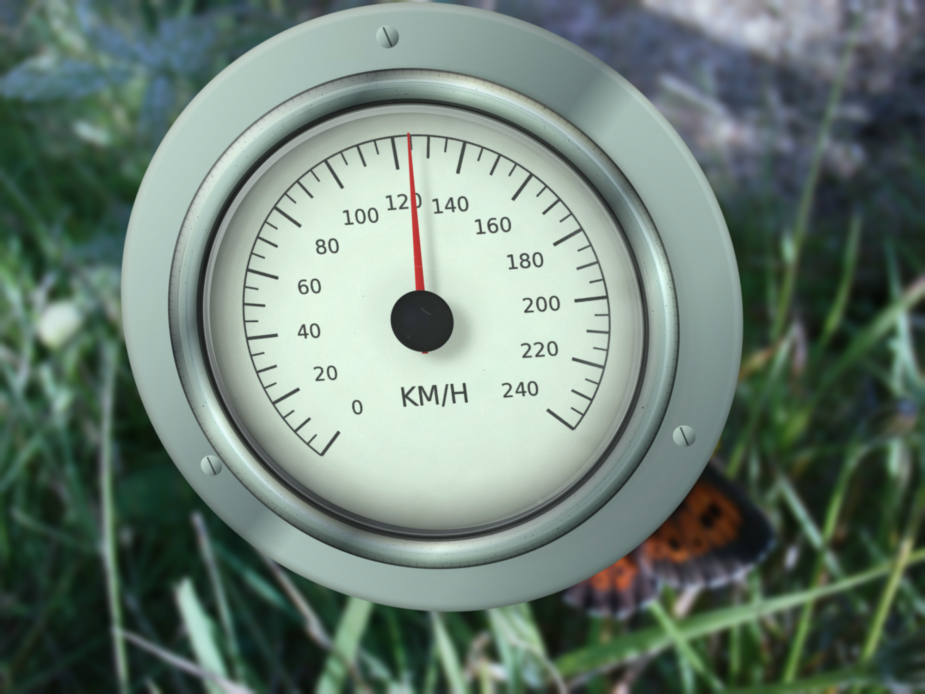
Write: 125 km/h
